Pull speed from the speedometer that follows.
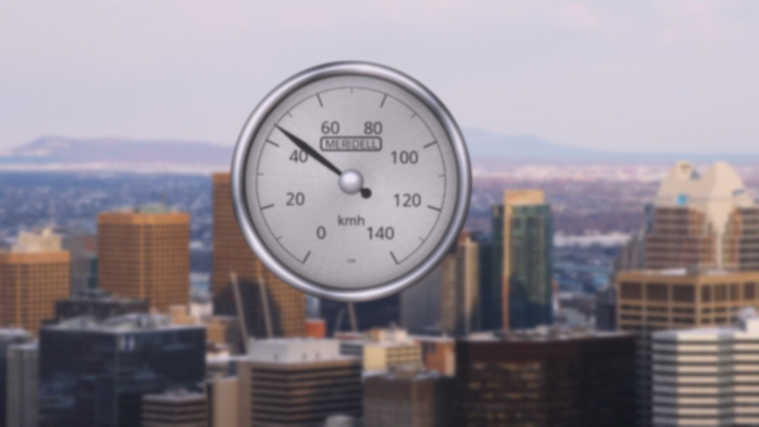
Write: 45 km/h
